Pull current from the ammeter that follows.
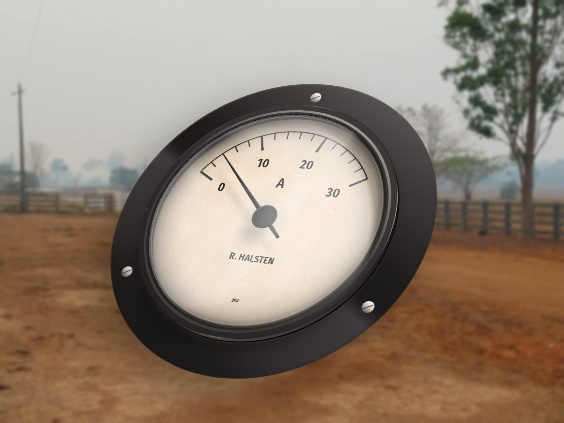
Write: 4 A
